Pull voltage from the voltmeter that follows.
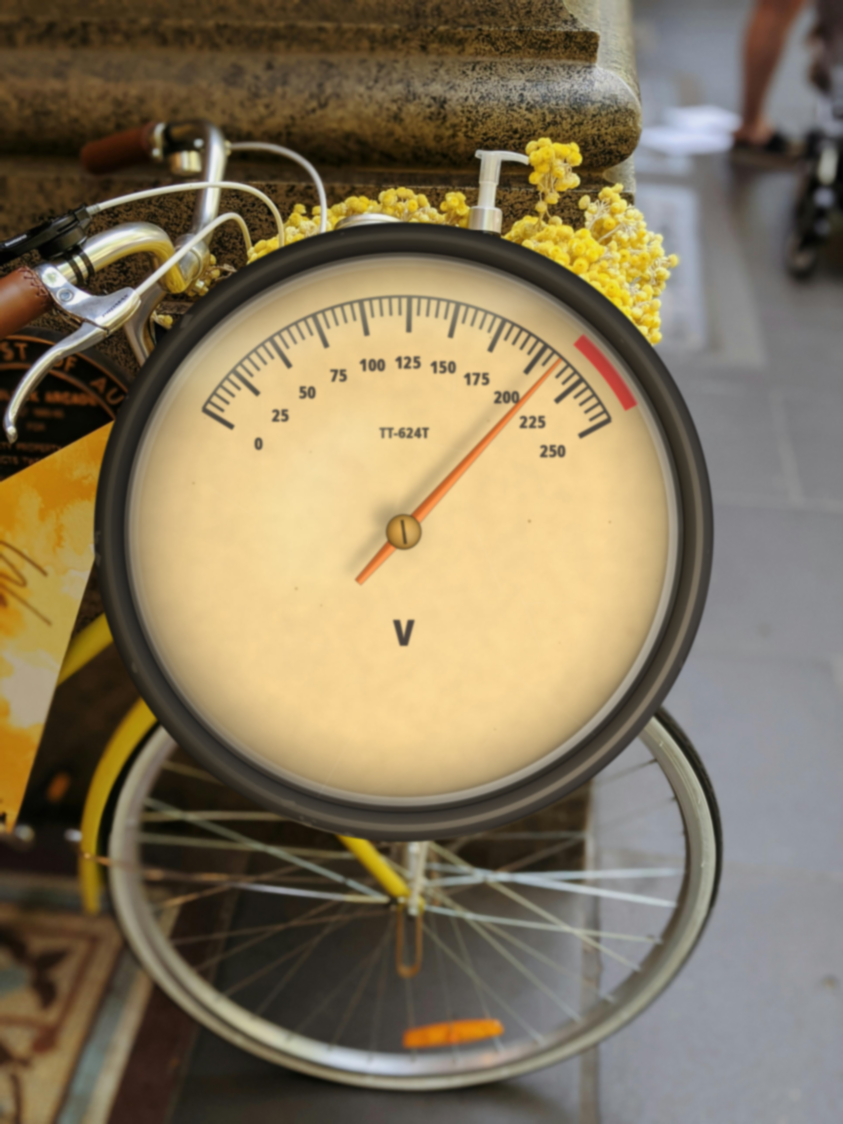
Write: 210 V
